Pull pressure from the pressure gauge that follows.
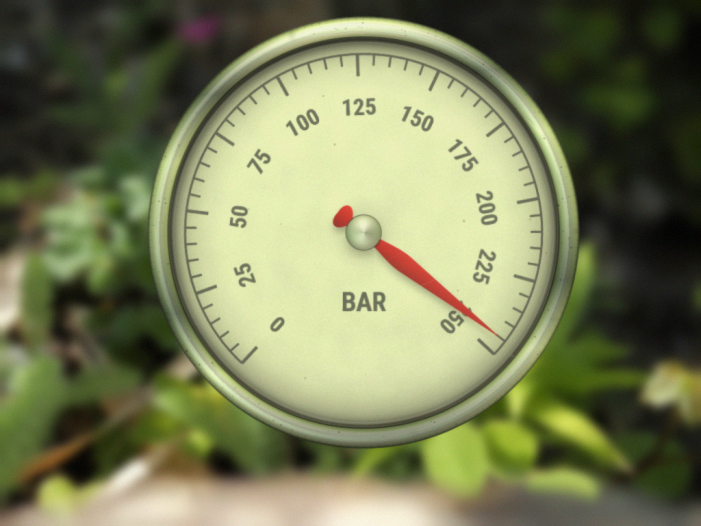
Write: 245 bar
